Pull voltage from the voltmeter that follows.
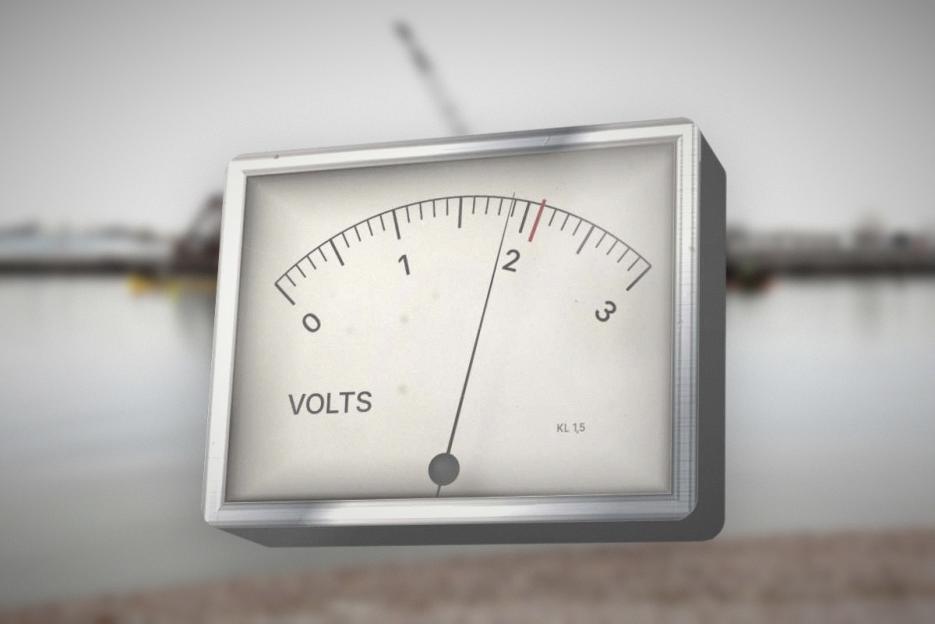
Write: 1.9 V
